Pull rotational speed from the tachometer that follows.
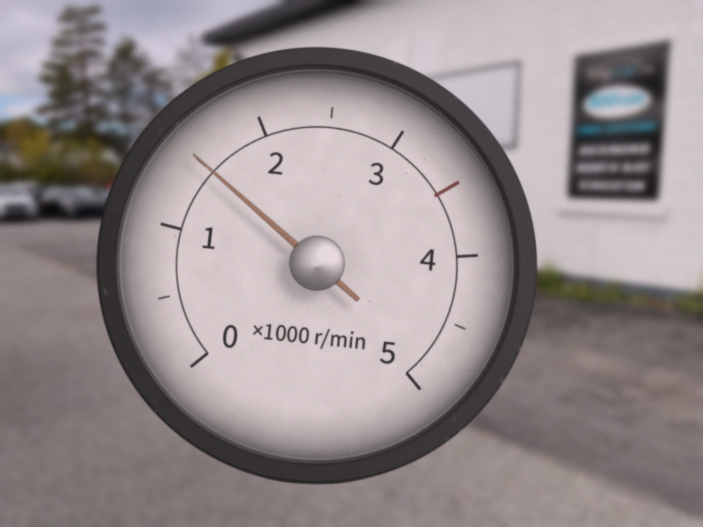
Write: 1500 rpm
